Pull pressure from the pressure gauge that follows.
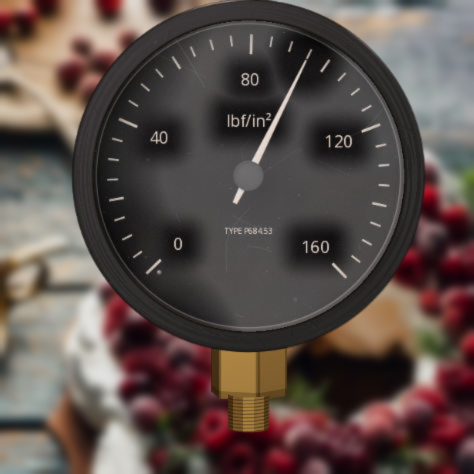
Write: 95 psi
